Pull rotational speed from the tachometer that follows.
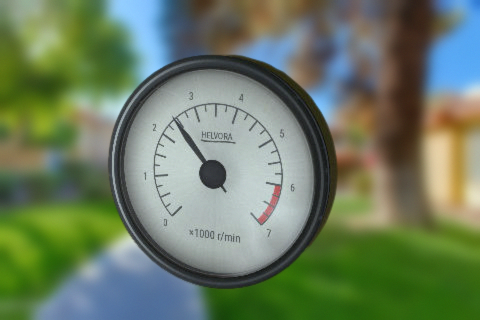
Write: 2500 rpm
